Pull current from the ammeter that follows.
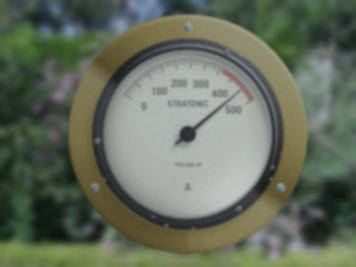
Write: 450 A
